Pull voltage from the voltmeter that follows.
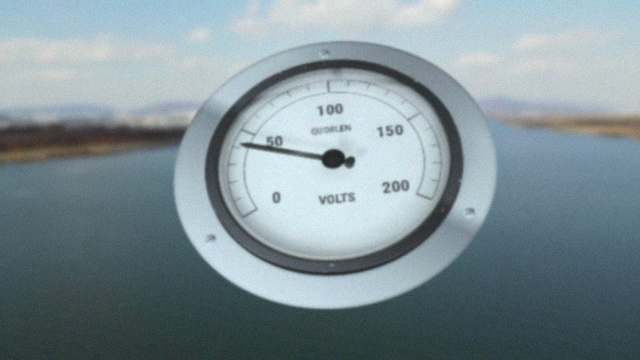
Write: 40 V
